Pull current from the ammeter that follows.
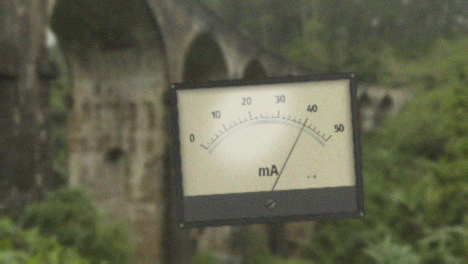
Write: 40 mA
